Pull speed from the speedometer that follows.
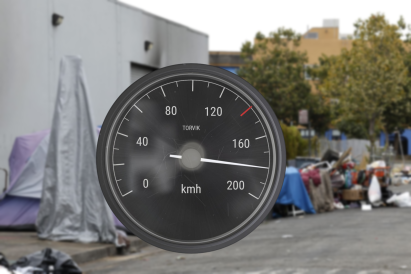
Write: 180 km/h
